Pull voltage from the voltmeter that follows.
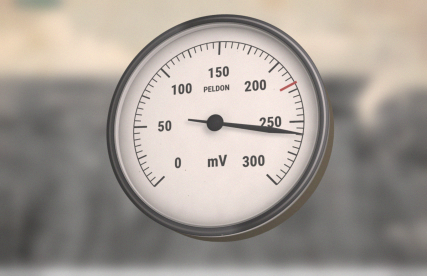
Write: 260 mV
